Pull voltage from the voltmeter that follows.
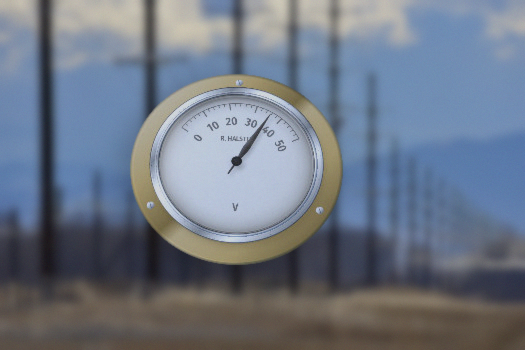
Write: 36 V
